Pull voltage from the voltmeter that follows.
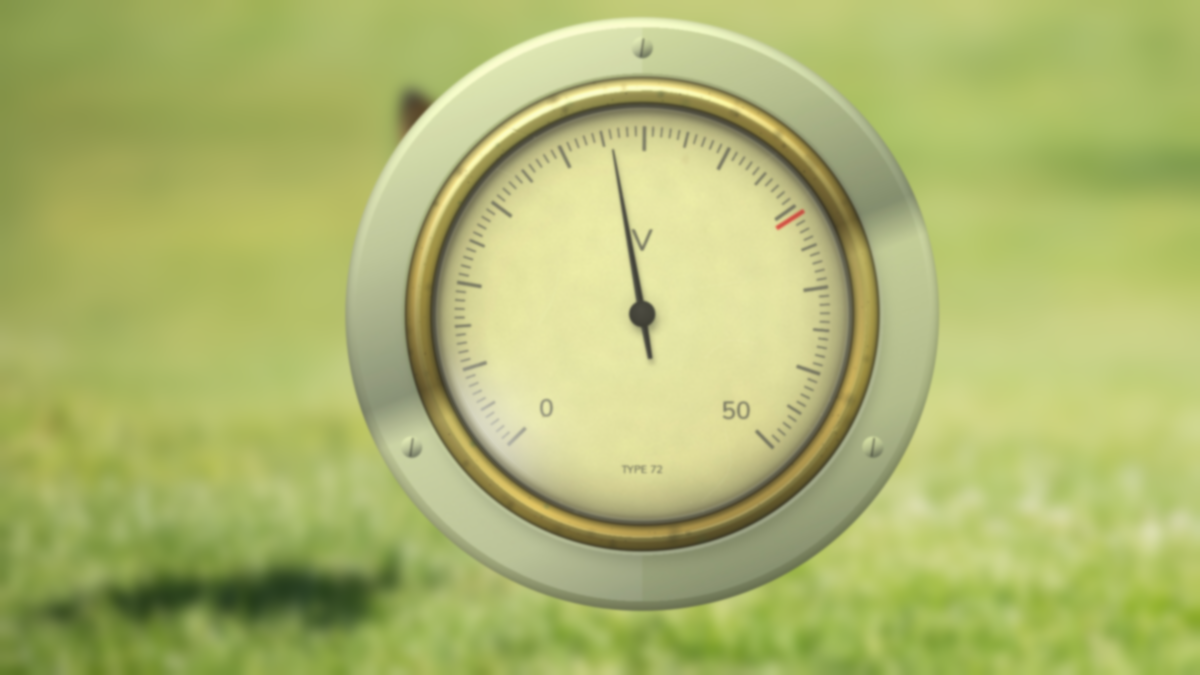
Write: 23 V
